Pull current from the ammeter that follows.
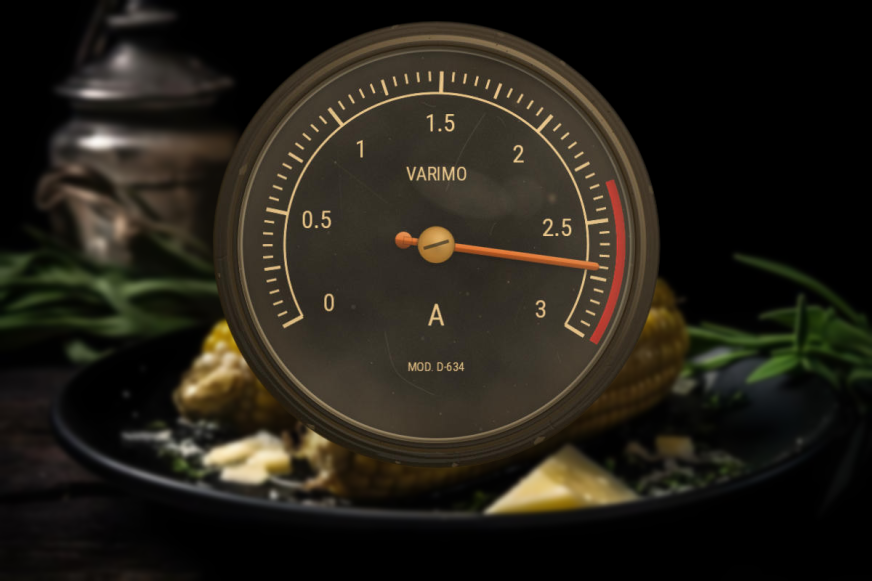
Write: 2.7 A
